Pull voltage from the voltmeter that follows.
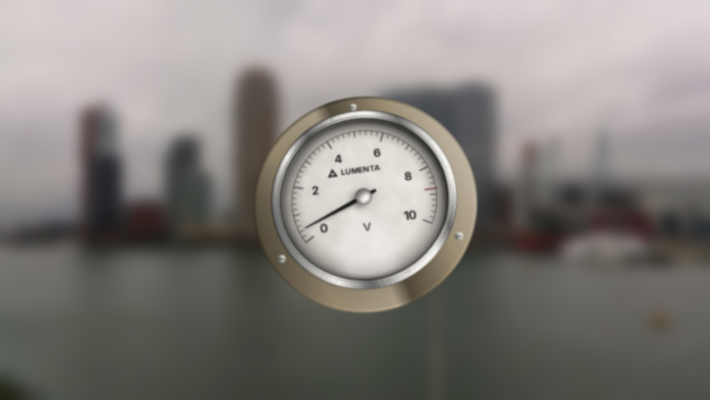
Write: 0.4 V
